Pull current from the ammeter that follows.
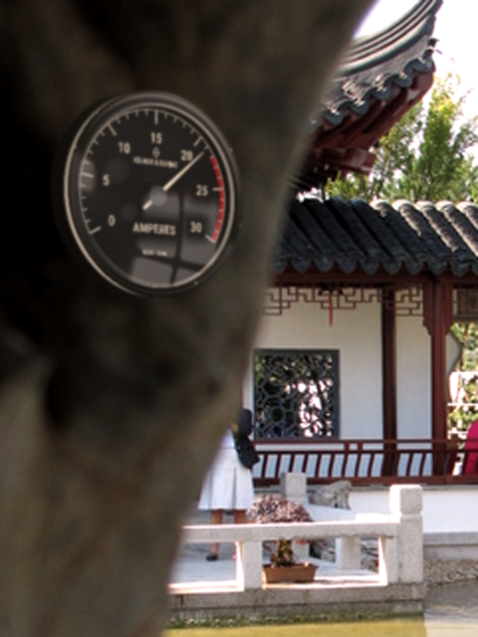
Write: 21 A
